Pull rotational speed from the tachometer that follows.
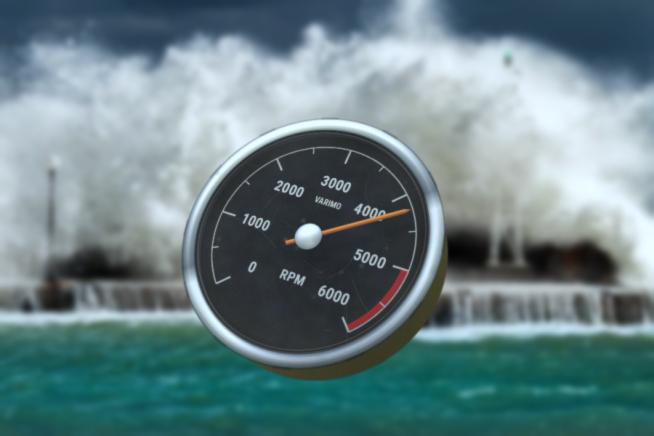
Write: 4250 rpm
